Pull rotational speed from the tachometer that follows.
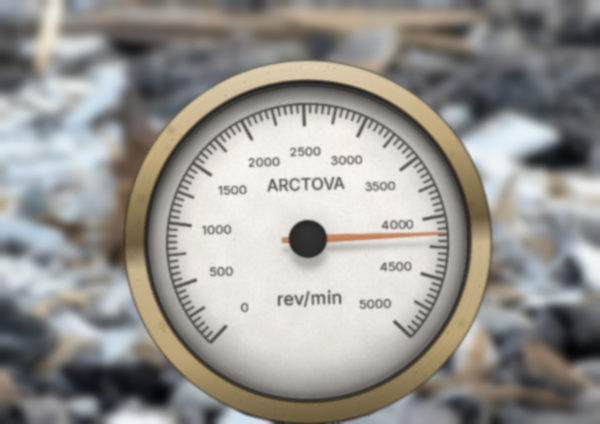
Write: 4150 rpm
